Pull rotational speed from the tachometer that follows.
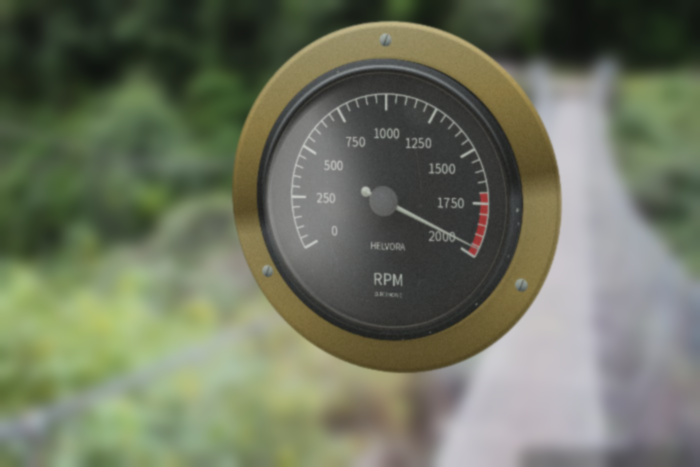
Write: 1950 rpm
